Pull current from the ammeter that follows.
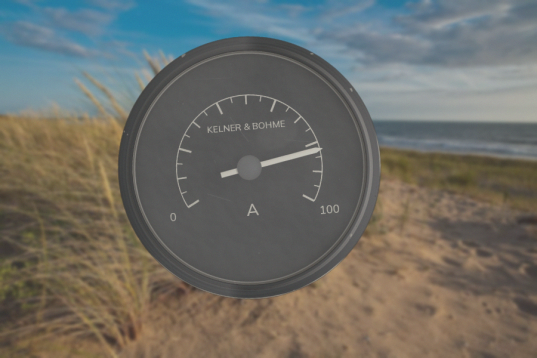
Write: 82.5 A
